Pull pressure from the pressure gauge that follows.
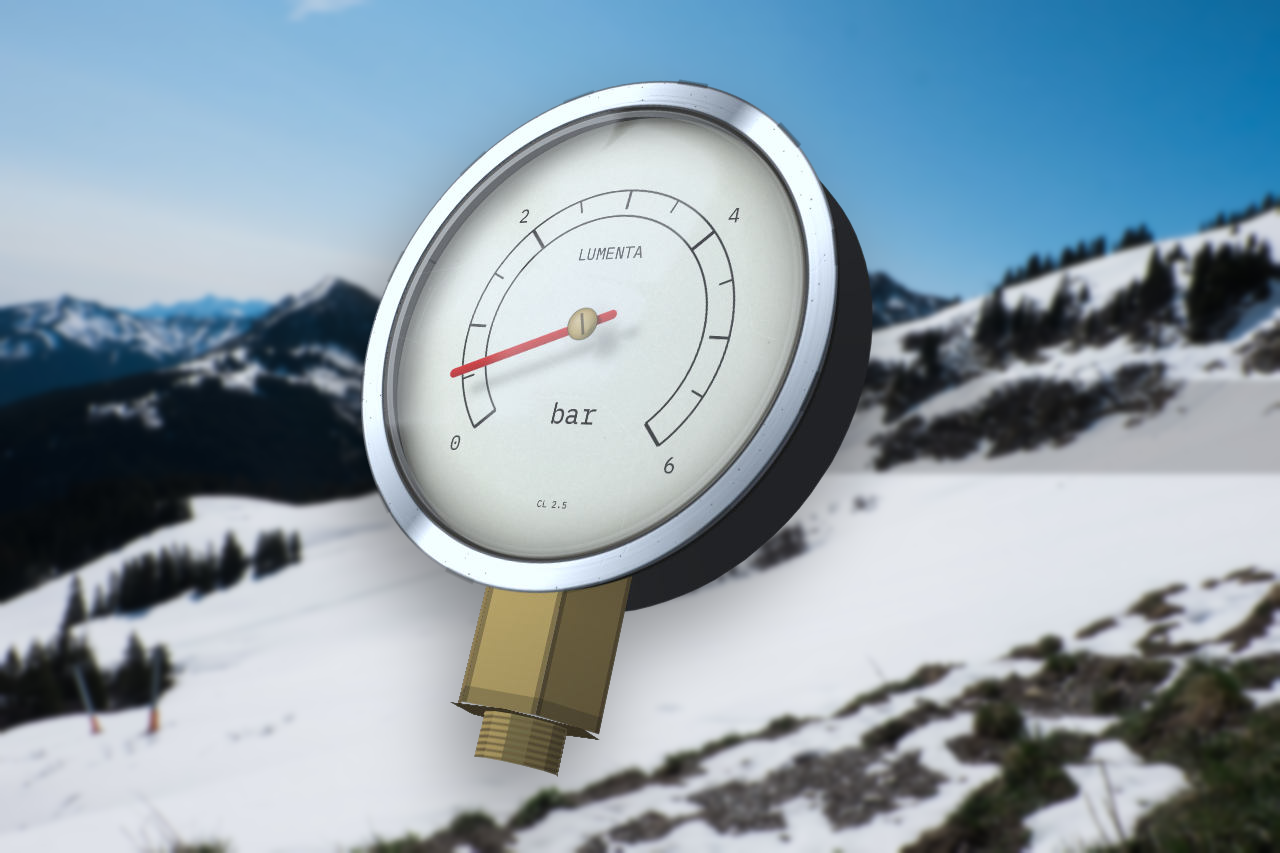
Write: 0.5 bar
